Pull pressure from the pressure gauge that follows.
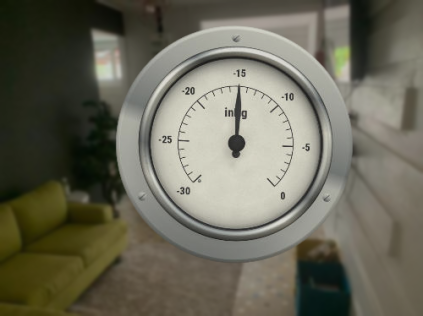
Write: -15 inHg
